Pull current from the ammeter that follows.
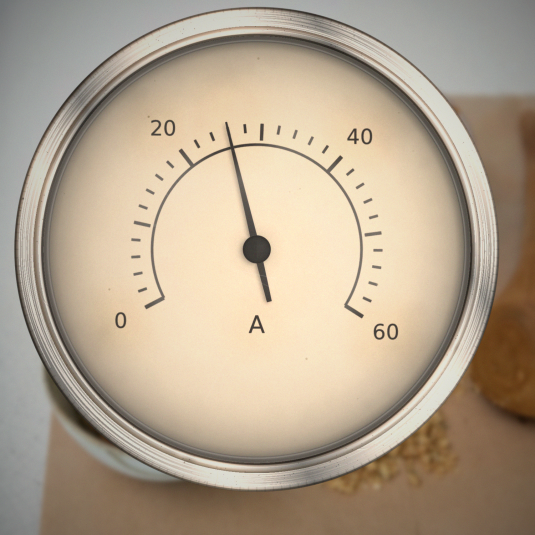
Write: 26 A
